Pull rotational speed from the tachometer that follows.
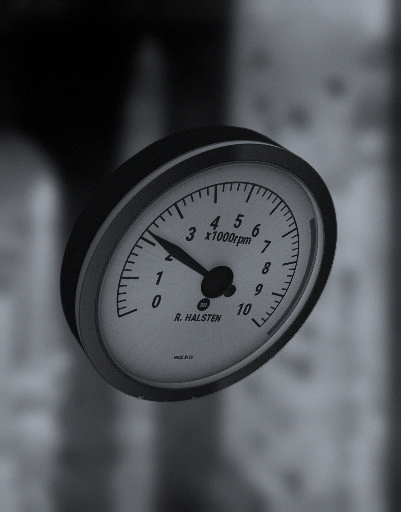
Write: 2200 rpm
